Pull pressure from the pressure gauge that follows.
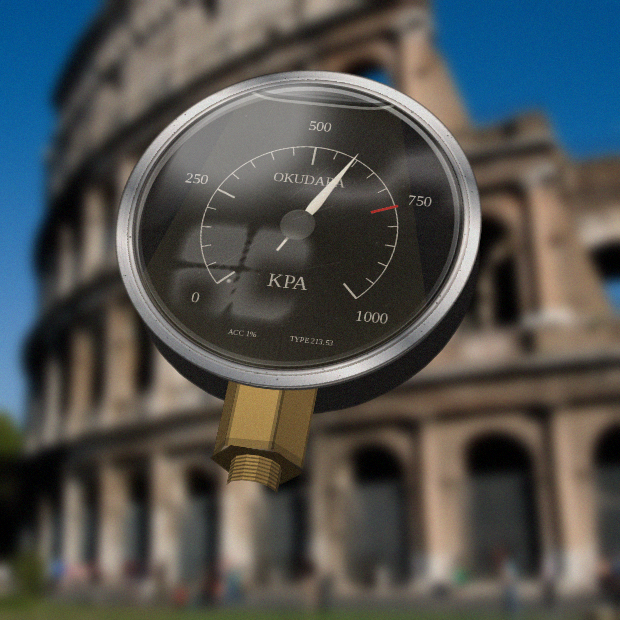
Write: 600 kPa
